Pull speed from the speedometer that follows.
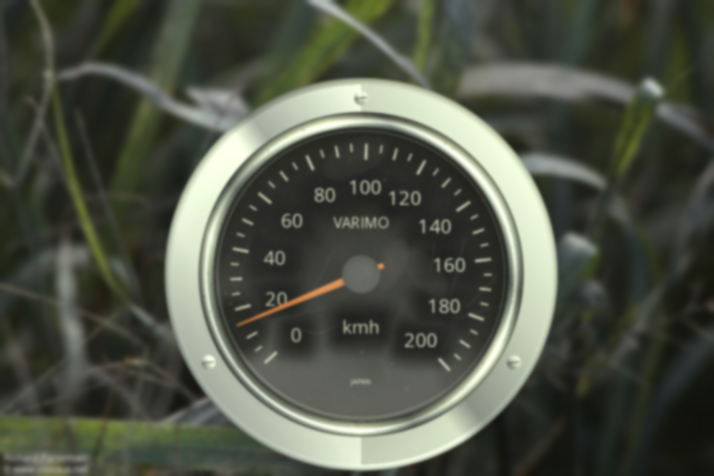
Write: 15 km/h
